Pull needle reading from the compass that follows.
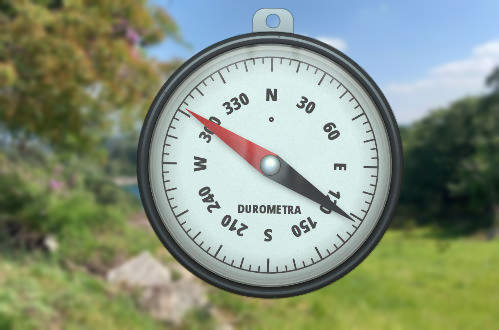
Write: 302.5 °
